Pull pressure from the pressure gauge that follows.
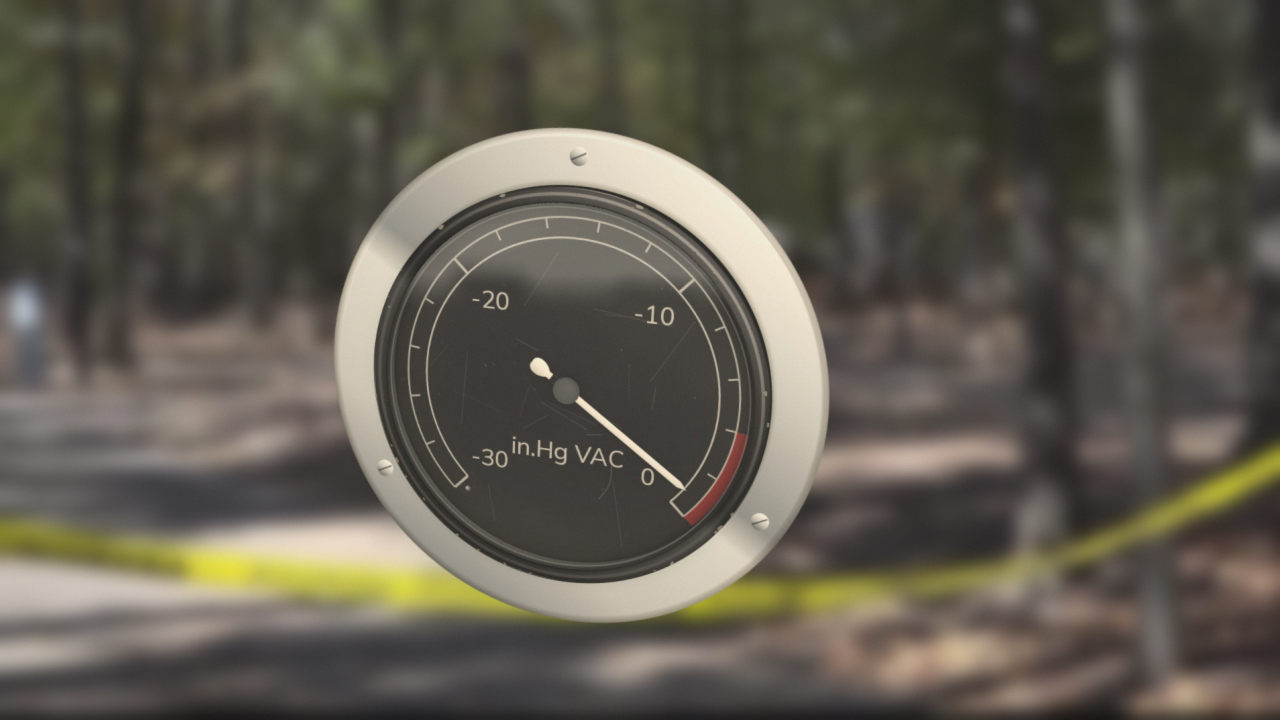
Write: -1 inHg
